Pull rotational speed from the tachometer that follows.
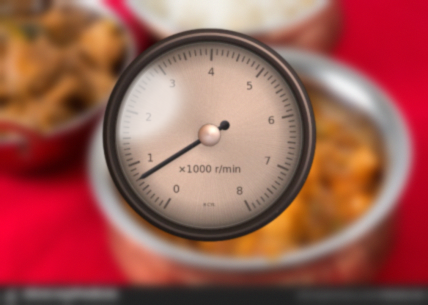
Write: 700 rpm
